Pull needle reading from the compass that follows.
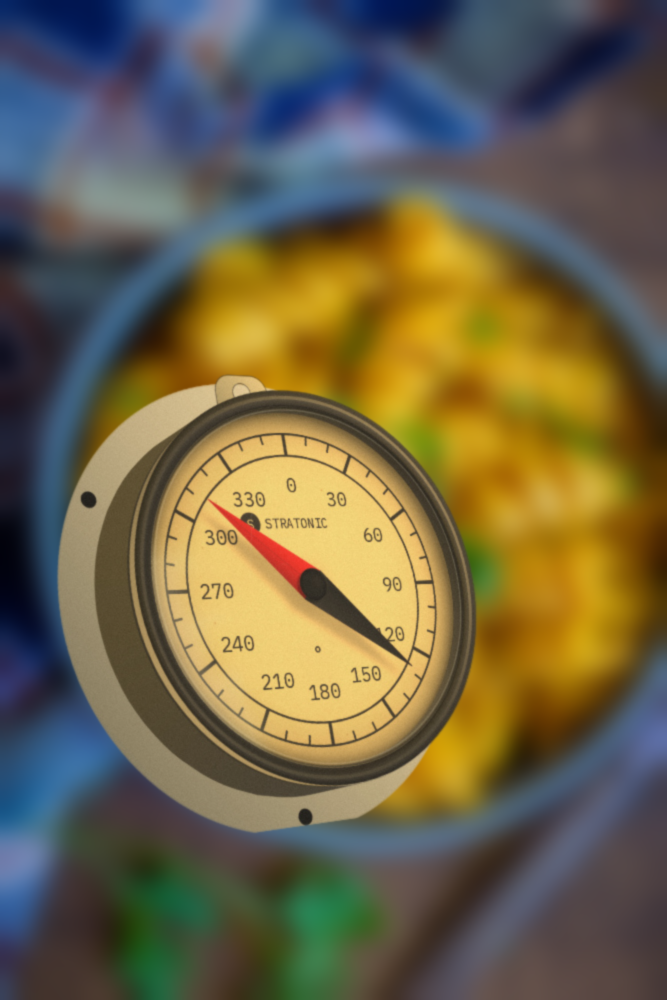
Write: 310 °
